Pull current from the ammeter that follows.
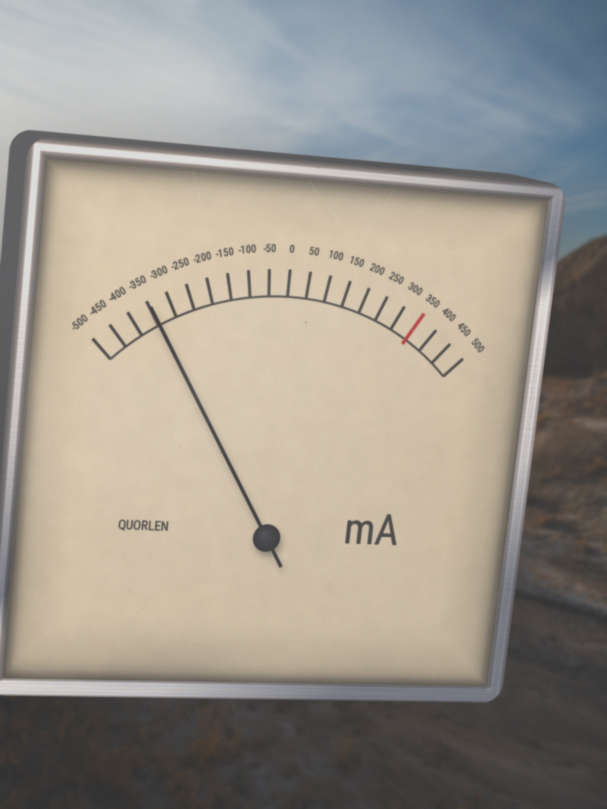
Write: -350 mA
